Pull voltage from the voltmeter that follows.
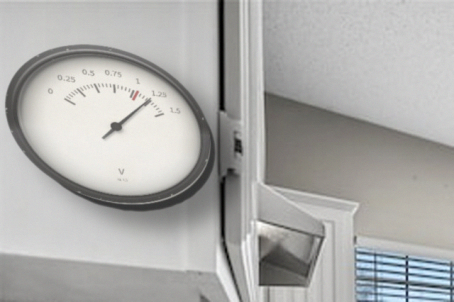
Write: 1.25 V
